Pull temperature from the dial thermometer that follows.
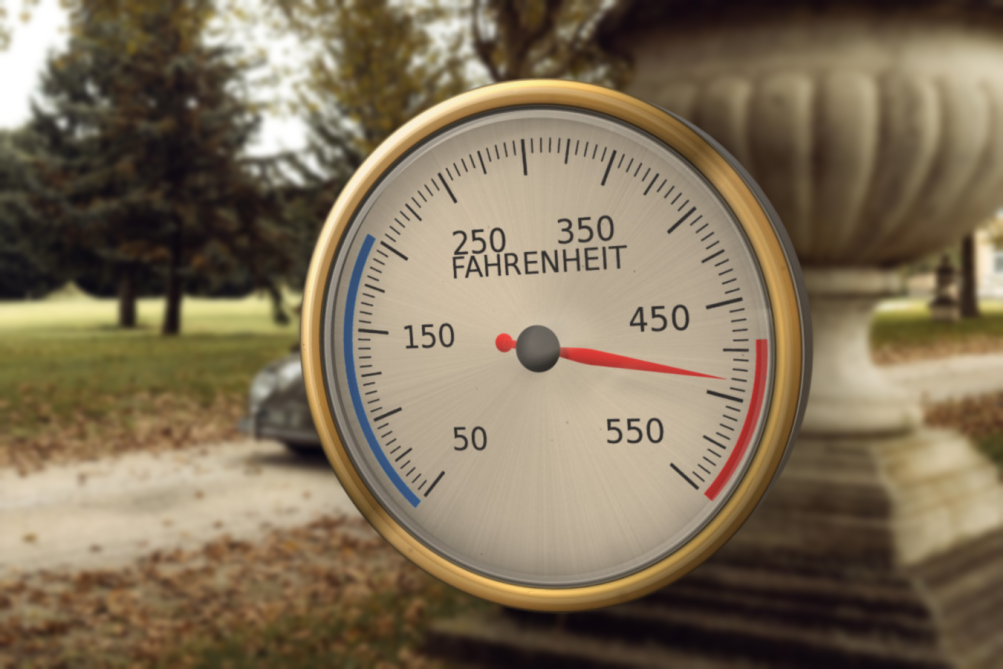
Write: 490 °F
